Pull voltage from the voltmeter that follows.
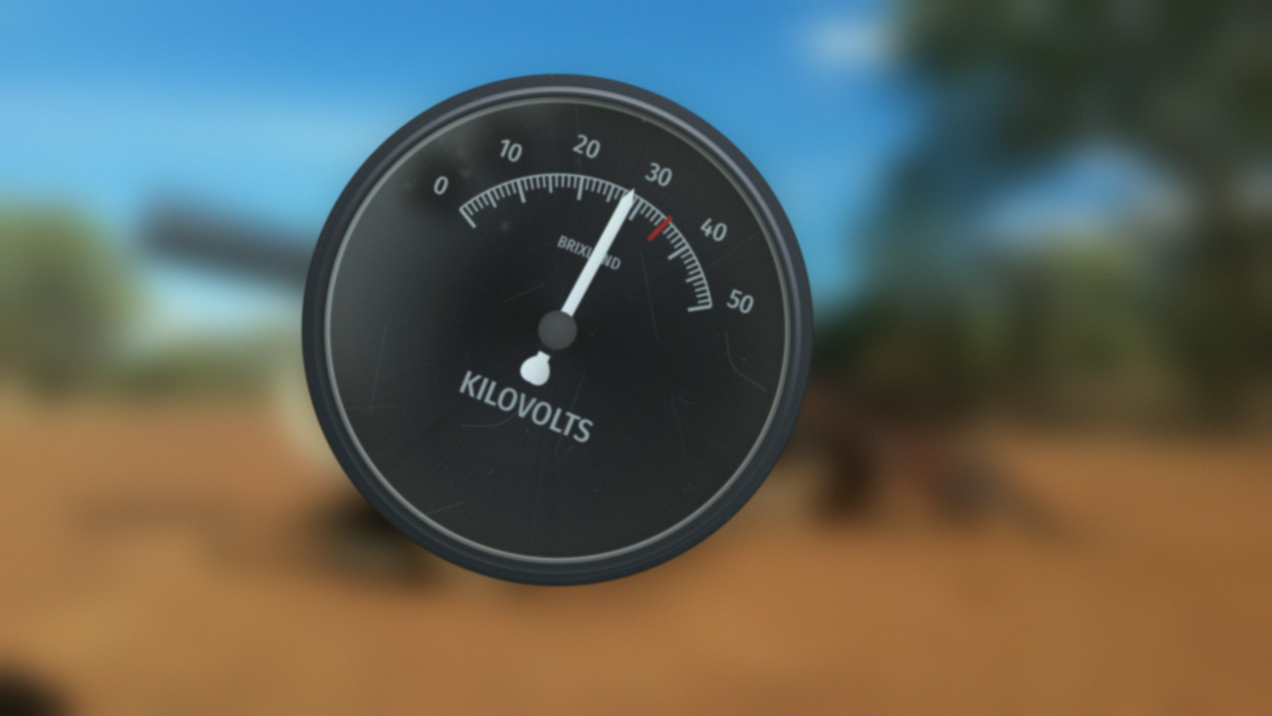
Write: 28 kV
